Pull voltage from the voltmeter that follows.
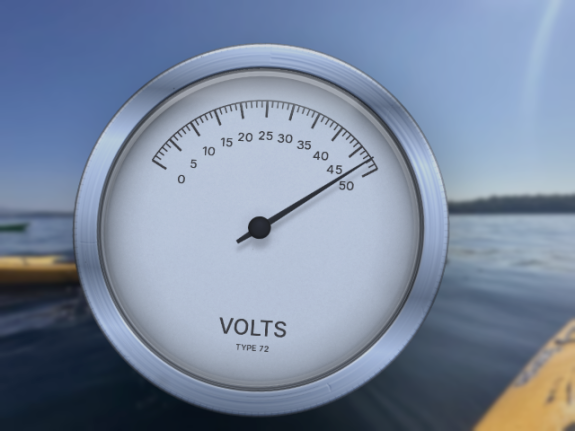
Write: 48 V
